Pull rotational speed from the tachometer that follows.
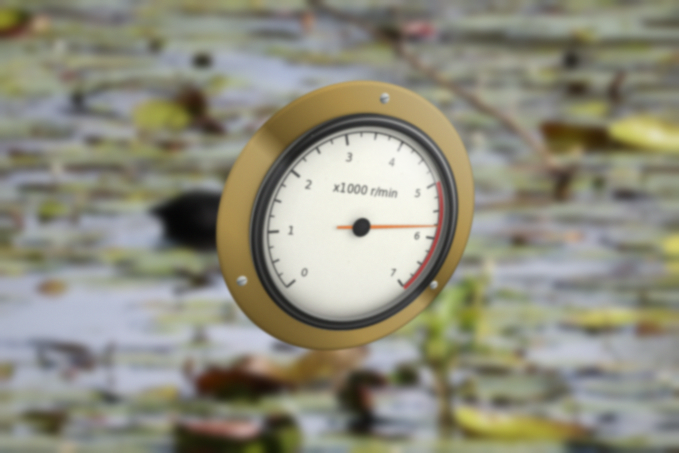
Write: 5750 rpm
